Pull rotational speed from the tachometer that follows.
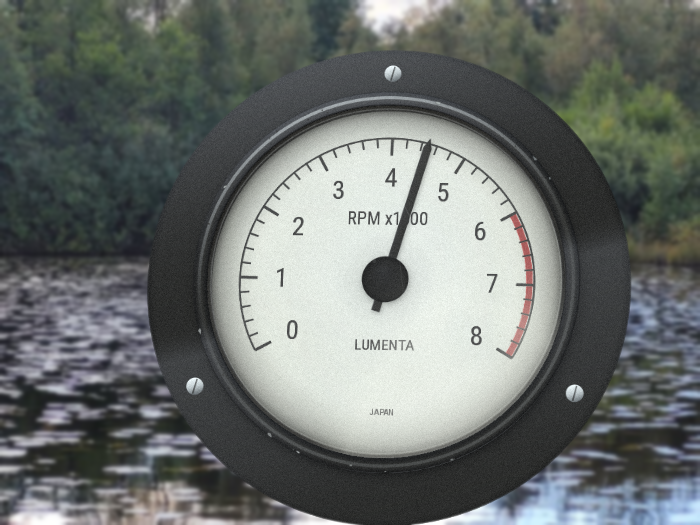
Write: 4500 rpm
